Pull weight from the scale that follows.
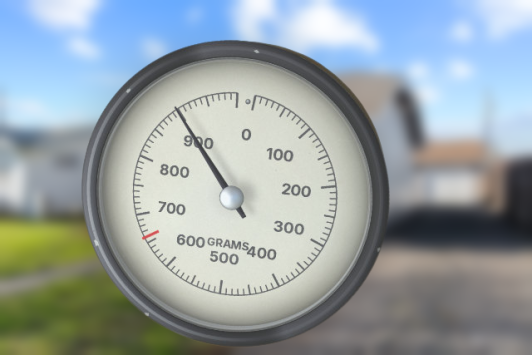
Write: 900 g
